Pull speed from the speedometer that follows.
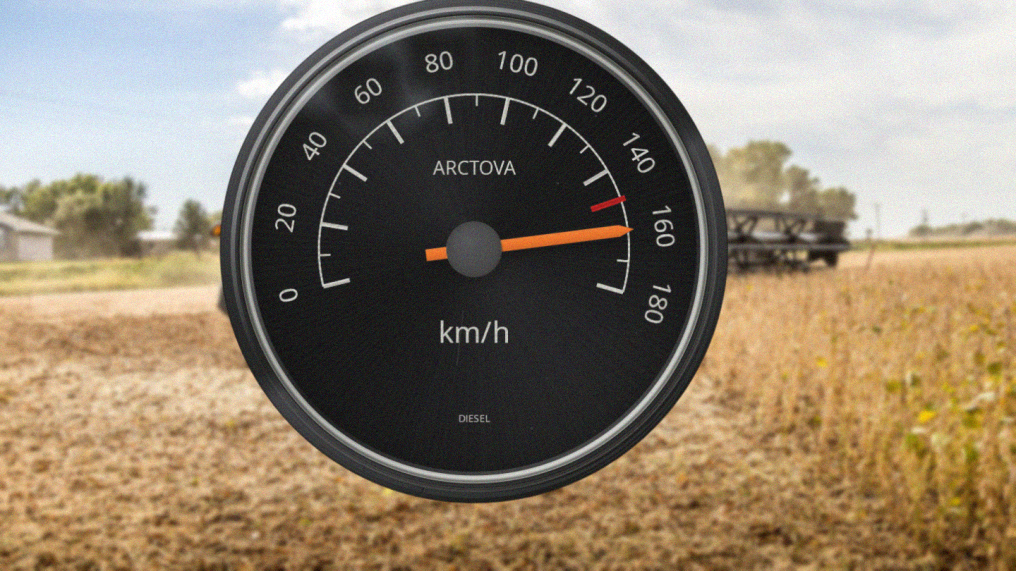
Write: 160 km/h
